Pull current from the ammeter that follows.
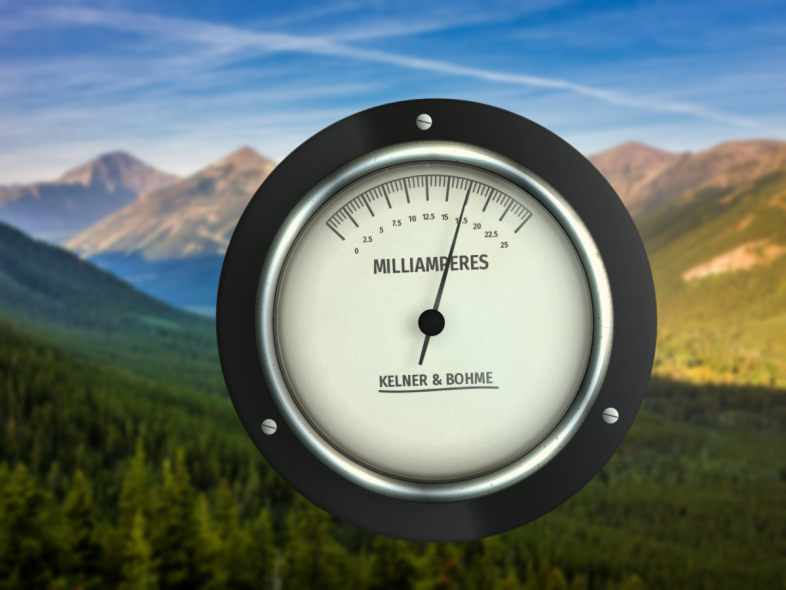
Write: 17.5 mA
